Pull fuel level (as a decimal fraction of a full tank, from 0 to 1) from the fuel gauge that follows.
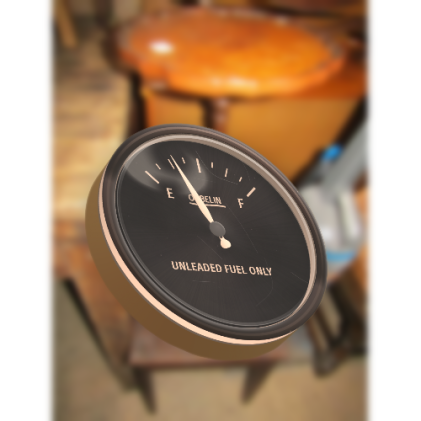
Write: 0.25
